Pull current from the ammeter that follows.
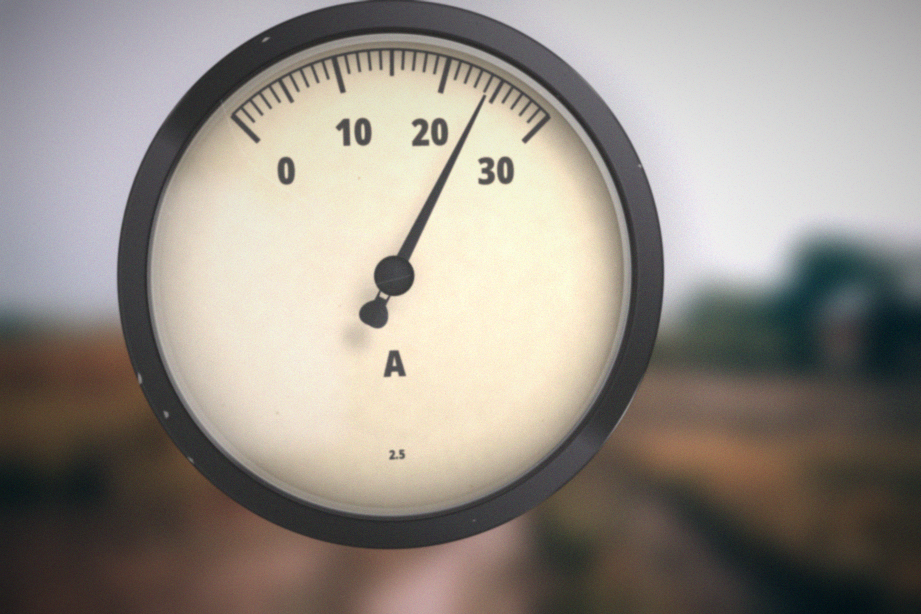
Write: 24 A
